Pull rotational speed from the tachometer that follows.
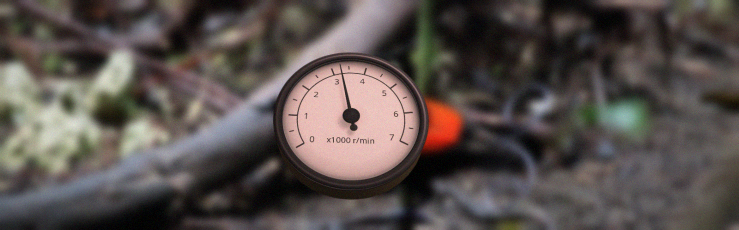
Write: 3250 rpm
